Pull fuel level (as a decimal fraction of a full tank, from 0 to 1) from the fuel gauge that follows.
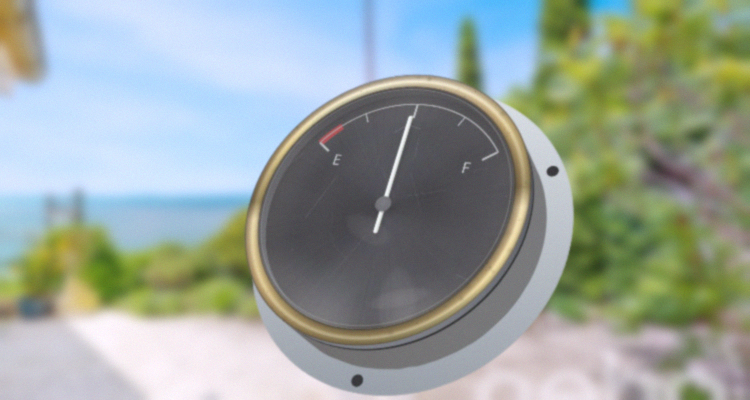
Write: 0.5
